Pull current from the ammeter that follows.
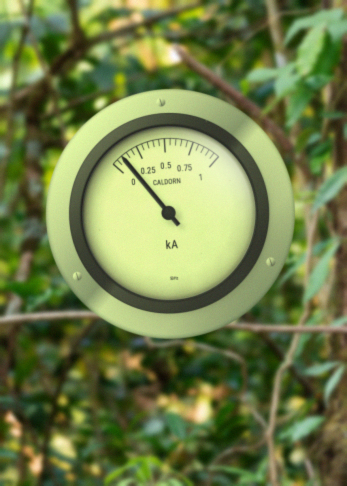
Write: 0.1 kA
